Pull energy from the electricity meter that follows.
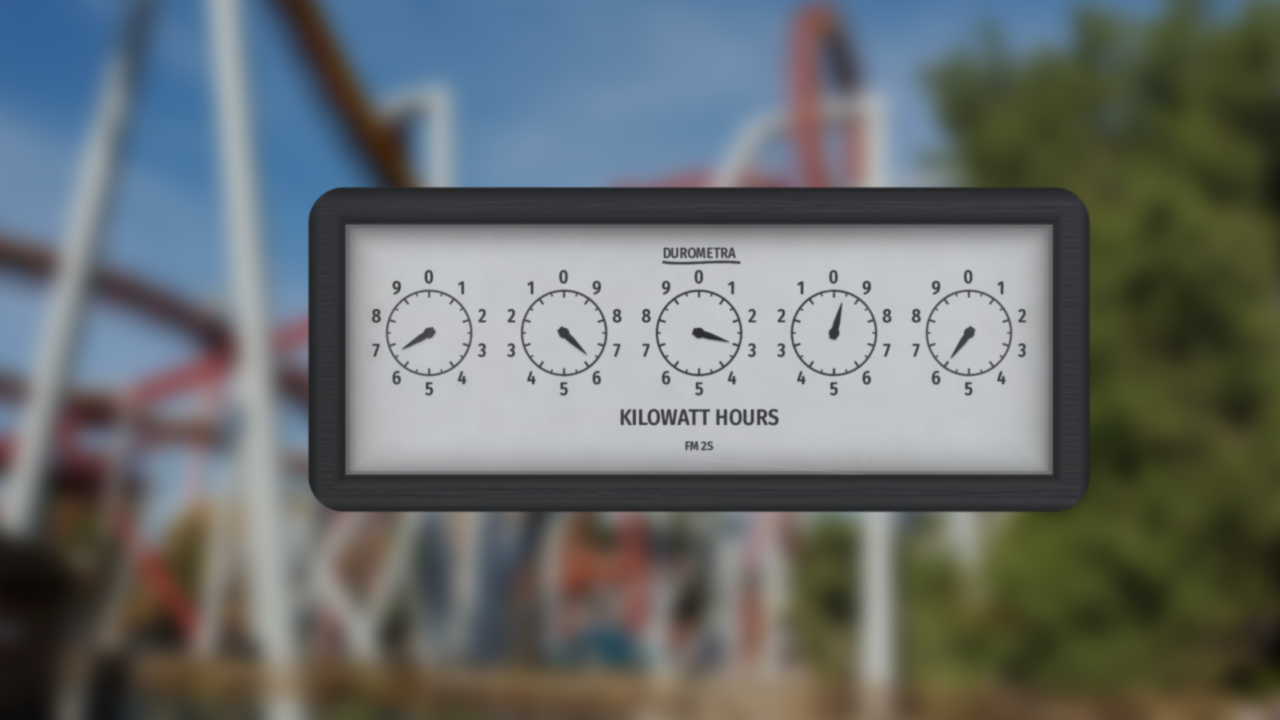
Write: 66296 kWh
